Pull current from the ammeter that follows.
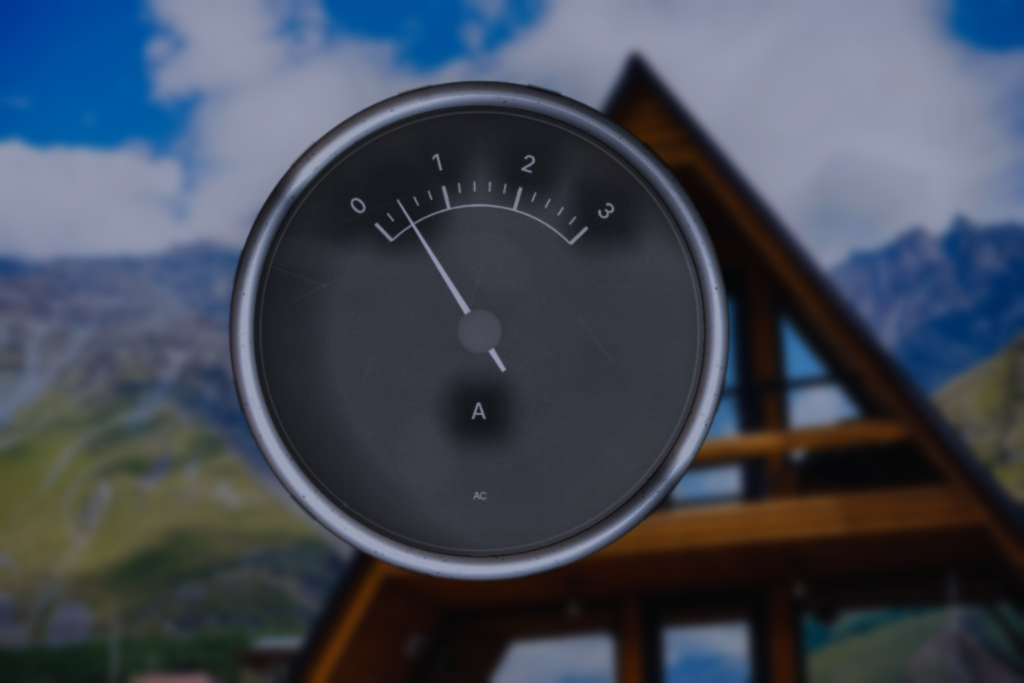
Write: 0.4 A
